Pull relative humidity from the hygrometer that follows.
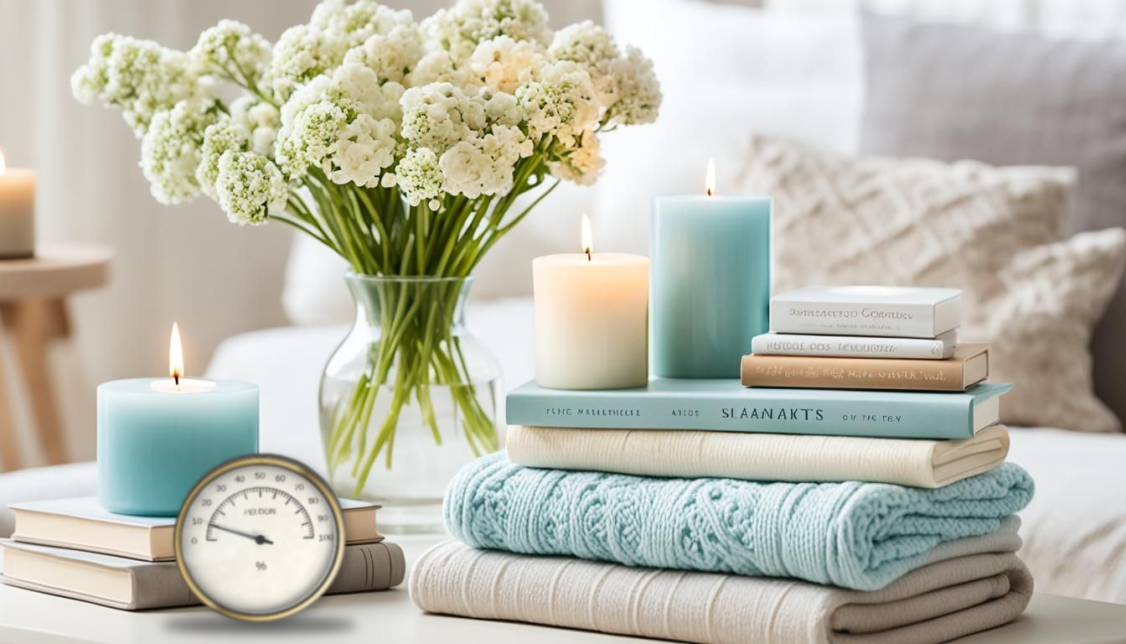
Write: 10 %
